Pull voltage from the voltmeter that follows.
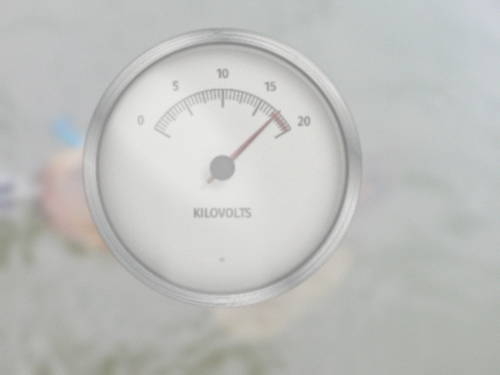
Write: 17.5 kV
